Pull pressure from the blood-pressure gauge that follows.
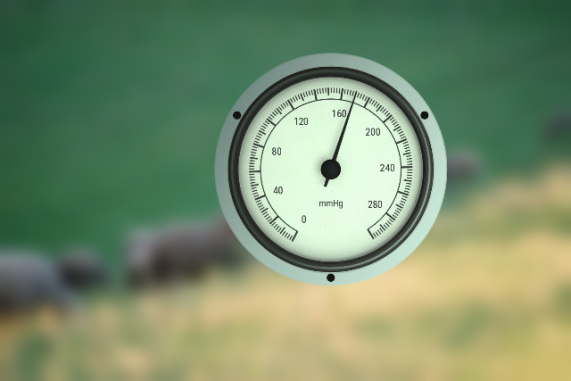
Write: 170 mmHg
